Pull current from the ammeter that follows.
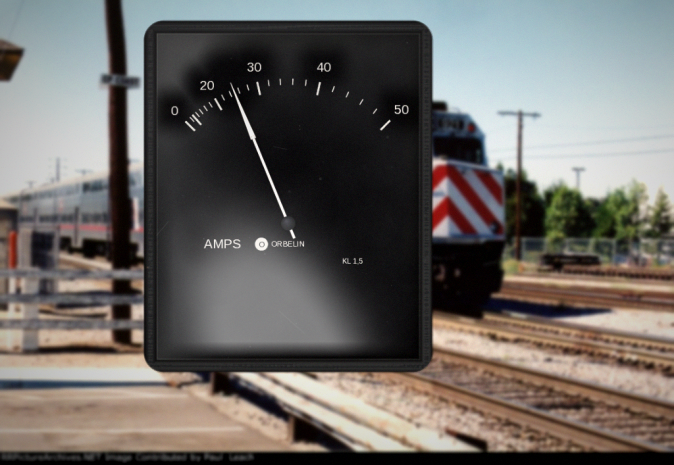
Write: 25 A
